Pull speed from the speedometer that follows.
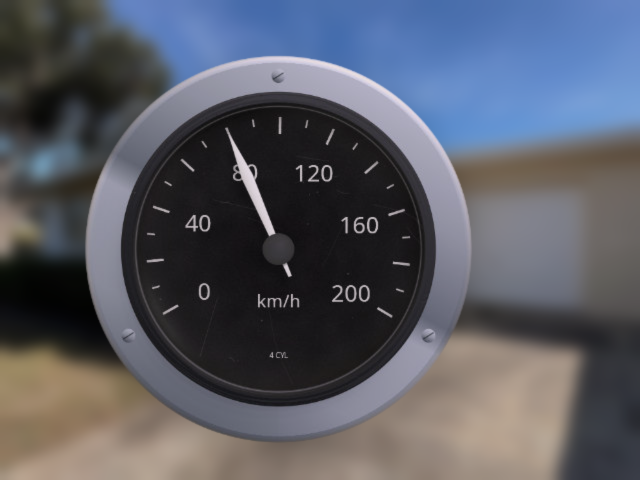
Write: 80 km/h
